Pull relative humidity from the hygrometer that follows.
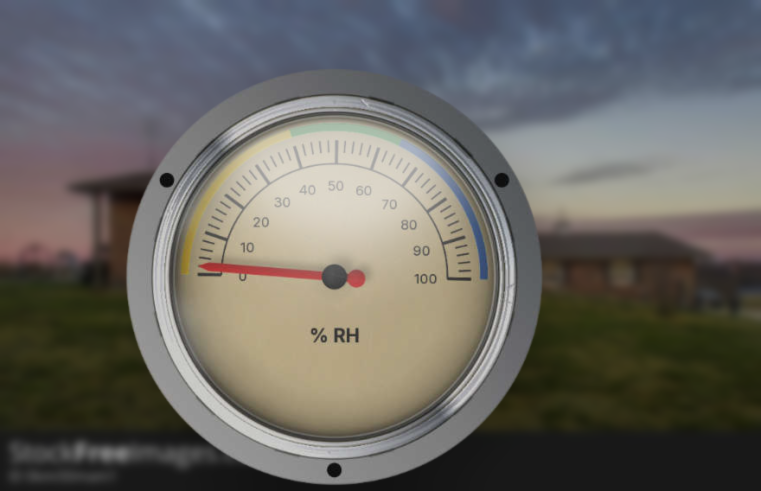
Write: 2 %
